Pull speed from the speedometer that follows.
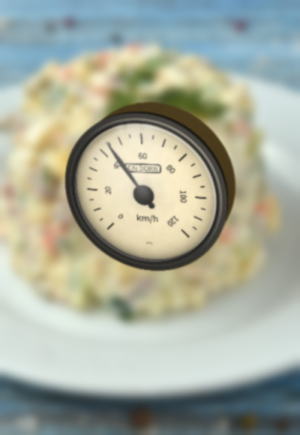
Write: 45 km/h
